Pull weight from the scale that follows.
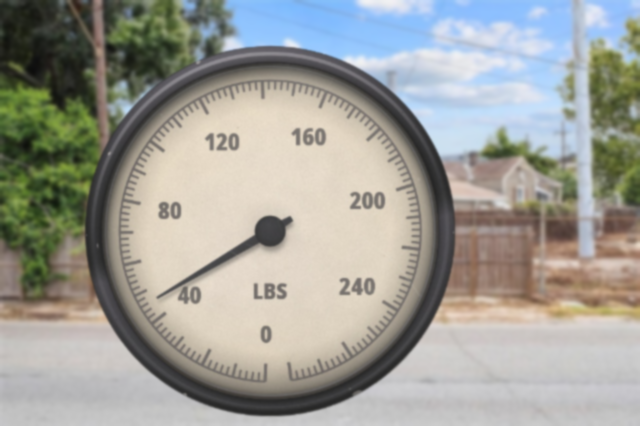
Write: 46 lb
